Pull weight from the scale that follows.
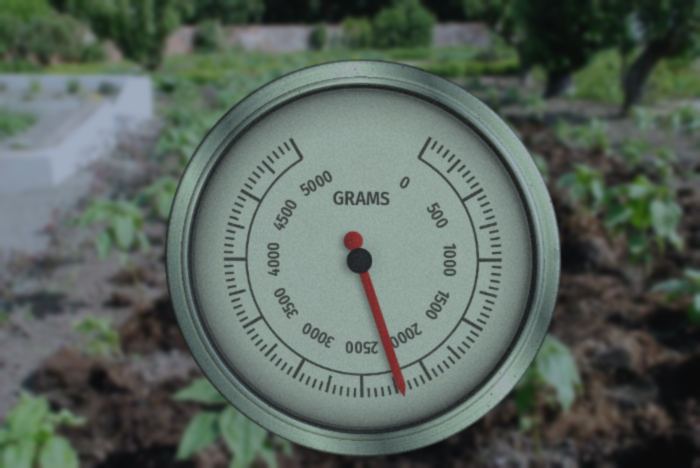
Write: 2200 g
